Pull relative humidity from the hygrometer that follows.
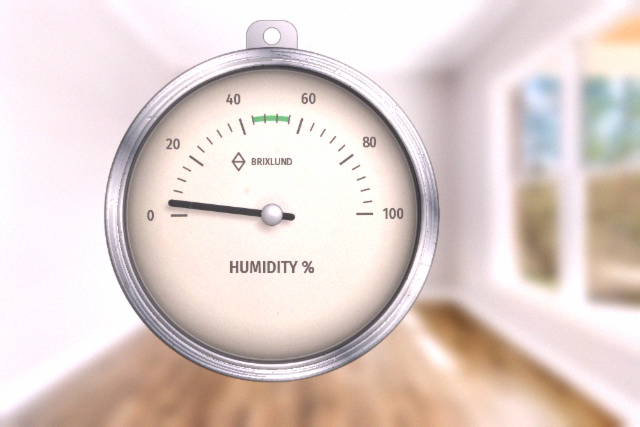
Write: 4 %
